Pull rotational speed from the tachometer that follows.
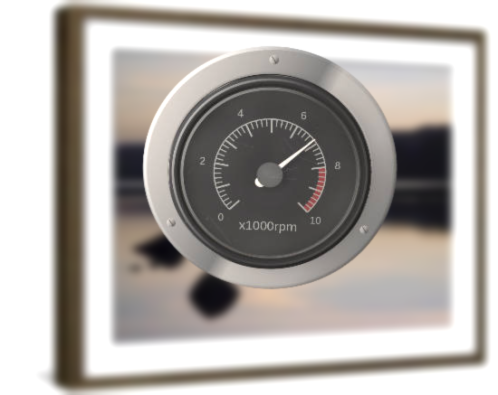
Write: 6800 rpm
